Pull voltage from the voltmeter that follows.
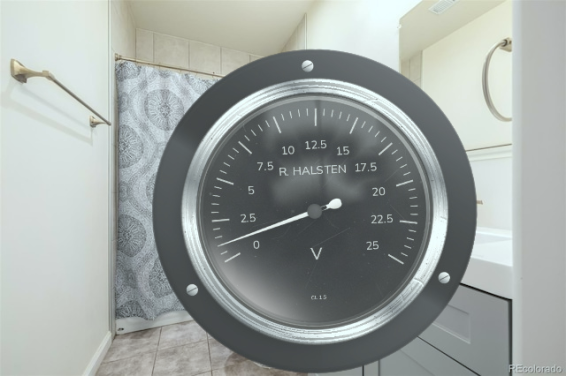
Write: 1 V
